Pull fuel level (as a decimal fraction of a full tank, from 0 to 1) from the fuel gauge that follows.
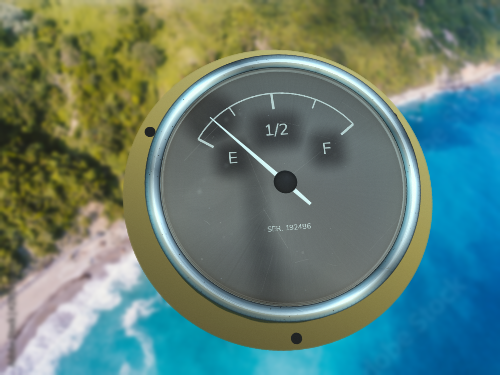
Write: 0.125
